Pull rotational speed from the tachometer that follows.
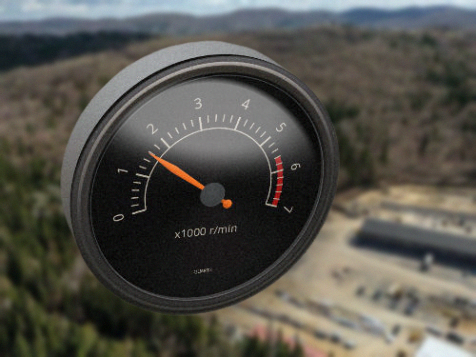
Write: 1600 rpm
